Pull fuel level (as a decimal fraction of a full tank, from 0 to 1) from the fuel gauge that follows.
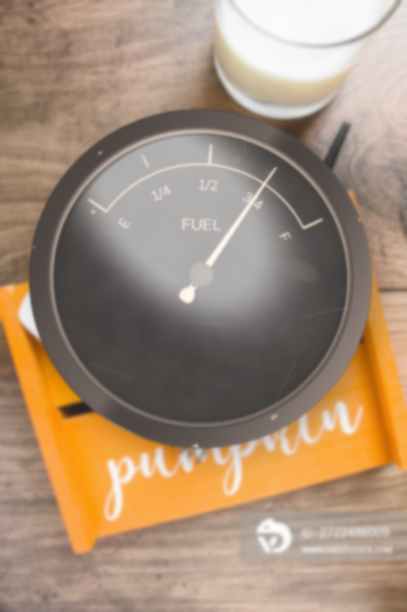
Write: 0.75
